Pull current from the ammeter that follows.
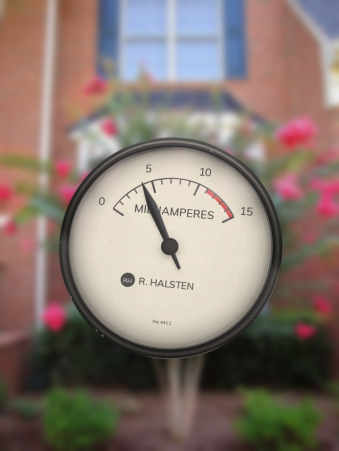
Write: 4 mA
